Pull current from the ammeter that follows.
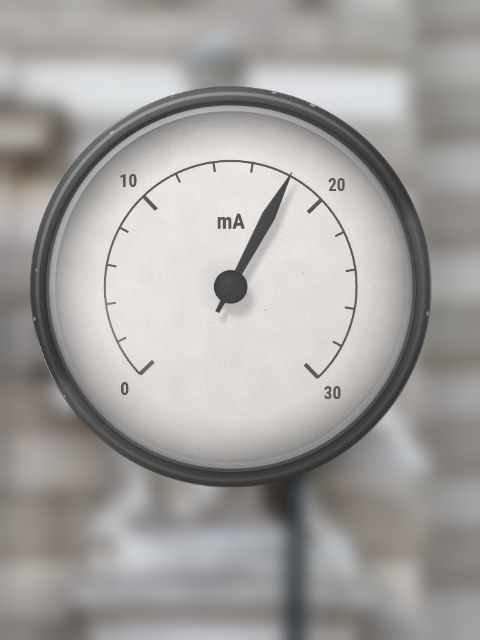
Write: 18 mA
